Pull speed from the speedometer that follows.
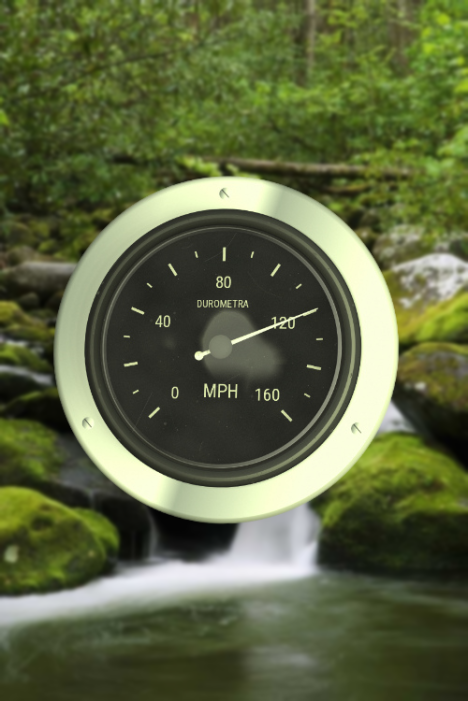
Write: 120 mph
